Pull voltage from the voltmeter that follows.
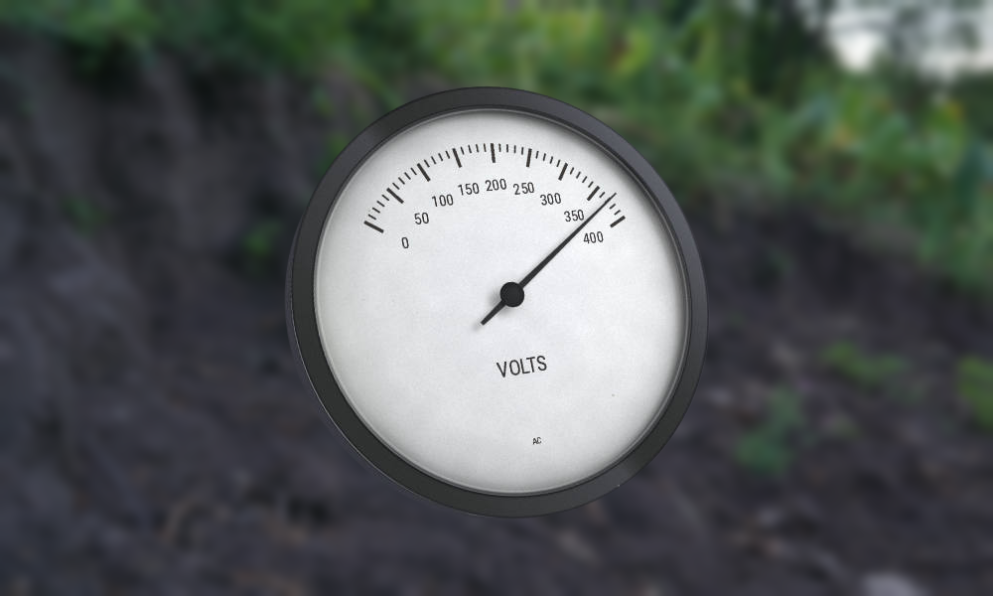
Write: 370 V
